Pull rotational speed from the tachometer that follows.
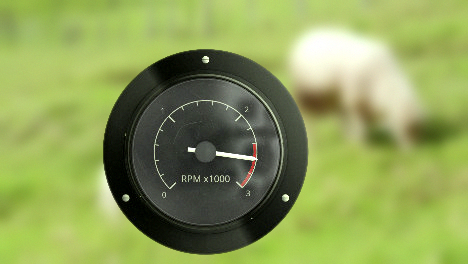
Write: 2600 rpm
